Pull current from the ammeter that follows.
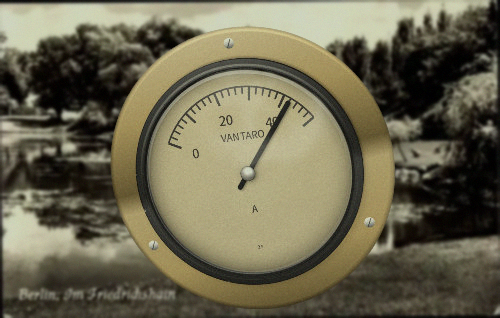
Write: 42 A
